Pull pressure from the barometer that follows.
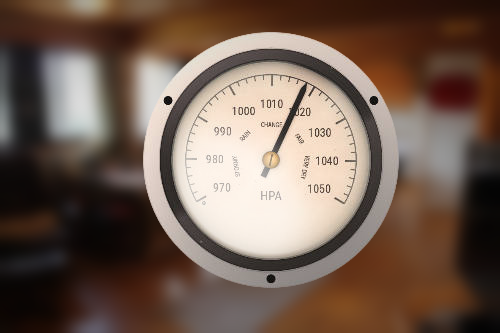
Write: 1018 hPa
